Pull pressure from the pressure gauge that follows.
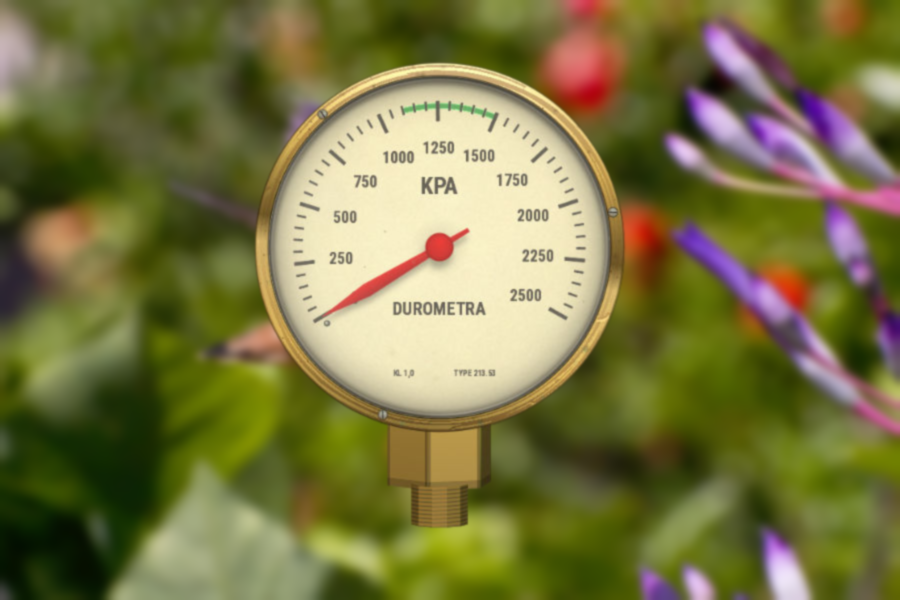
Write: 0 kPa
